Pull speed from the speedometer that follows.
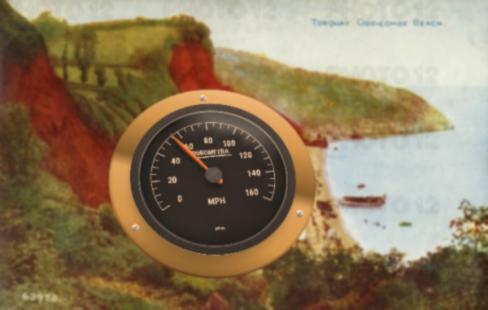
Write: 55 mph
